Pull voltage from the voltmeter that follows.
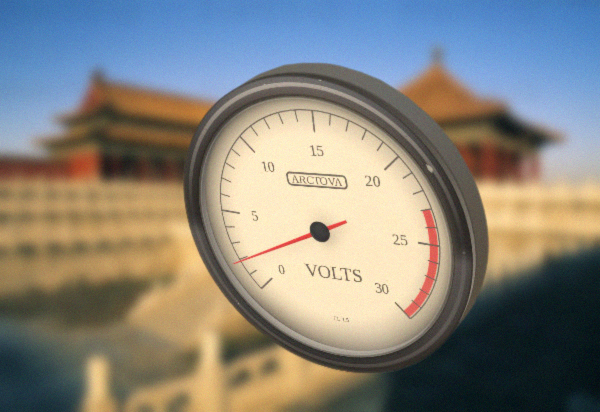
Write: 2 V
